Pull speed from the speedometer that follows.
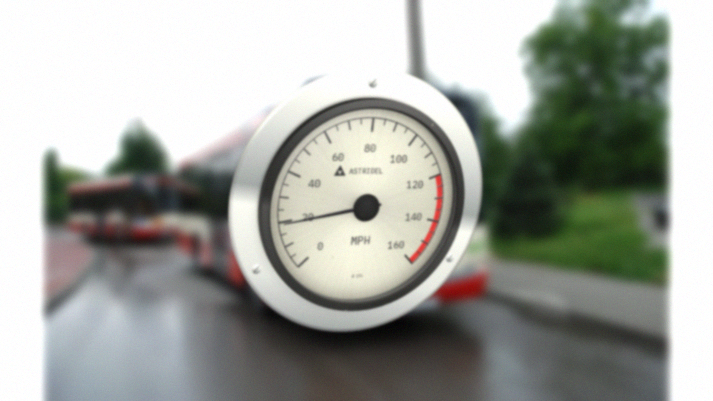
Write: 20 mph
